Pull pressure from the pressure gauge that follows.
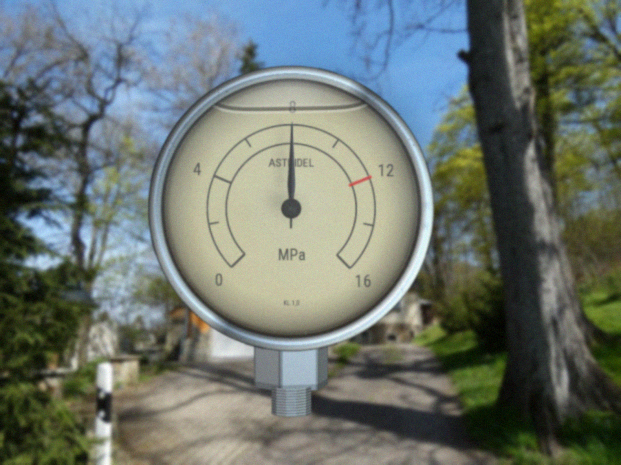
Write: 8 MPa
